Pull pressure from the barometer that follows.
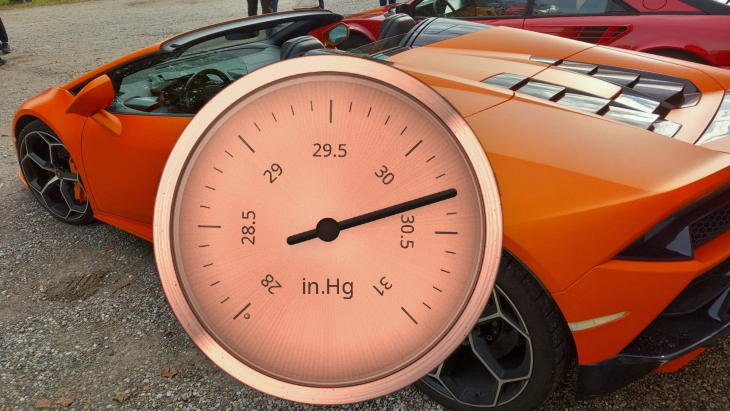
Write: 30.3 inHg
